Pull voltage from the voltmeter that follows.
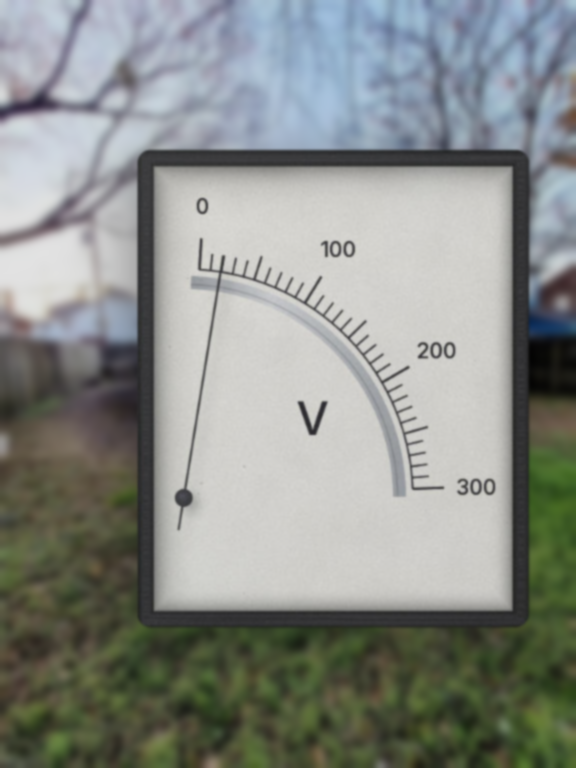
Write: 20 V
